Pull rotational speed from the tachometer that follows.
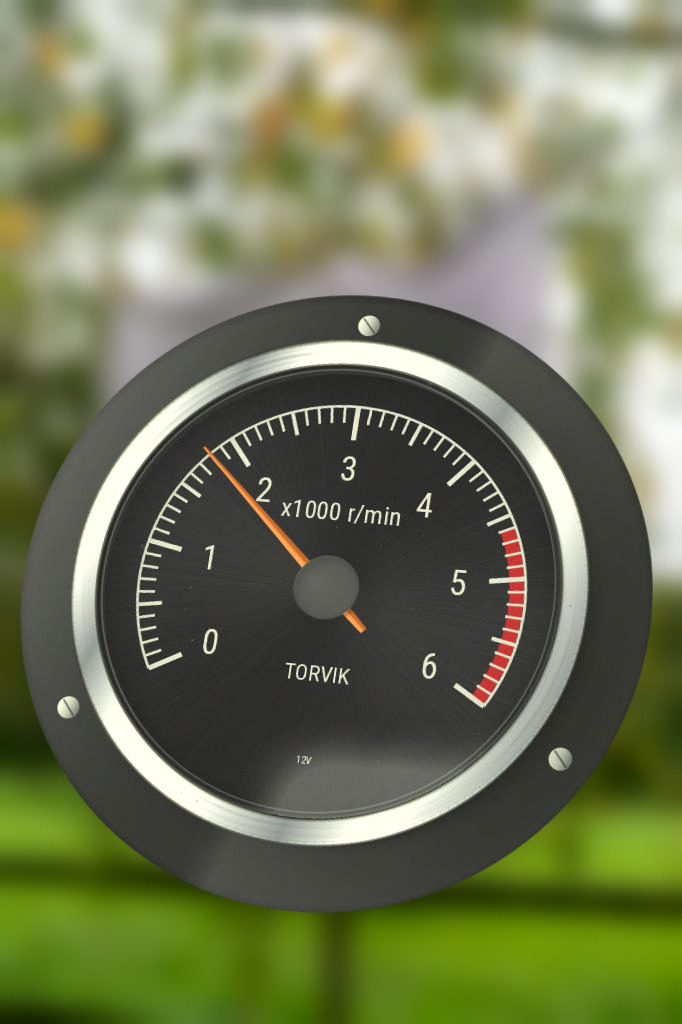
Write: 1800 rpm
